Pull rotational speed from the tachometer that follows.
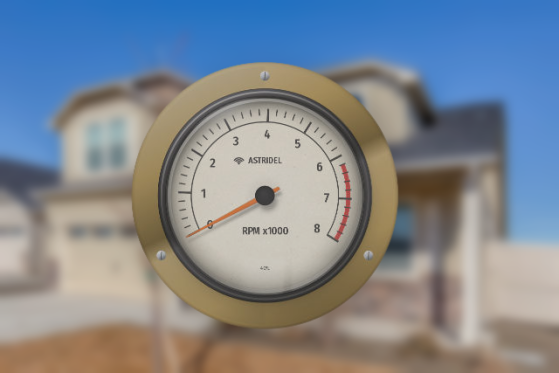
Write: 0 rpm
